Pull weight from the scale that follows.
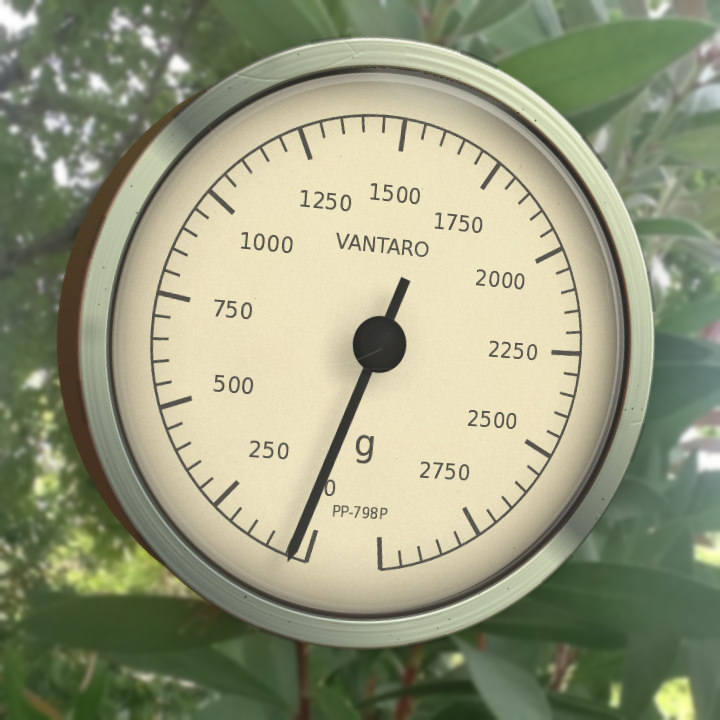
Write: 50 g
